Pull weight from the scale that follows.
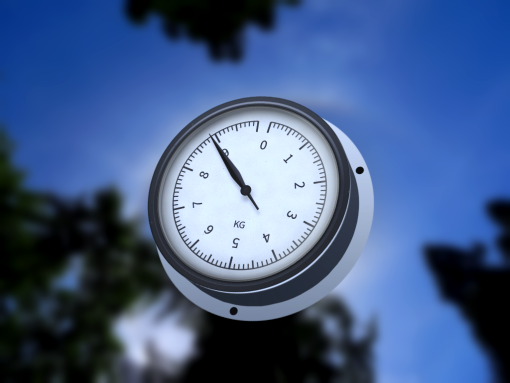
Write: 8.9 kg
